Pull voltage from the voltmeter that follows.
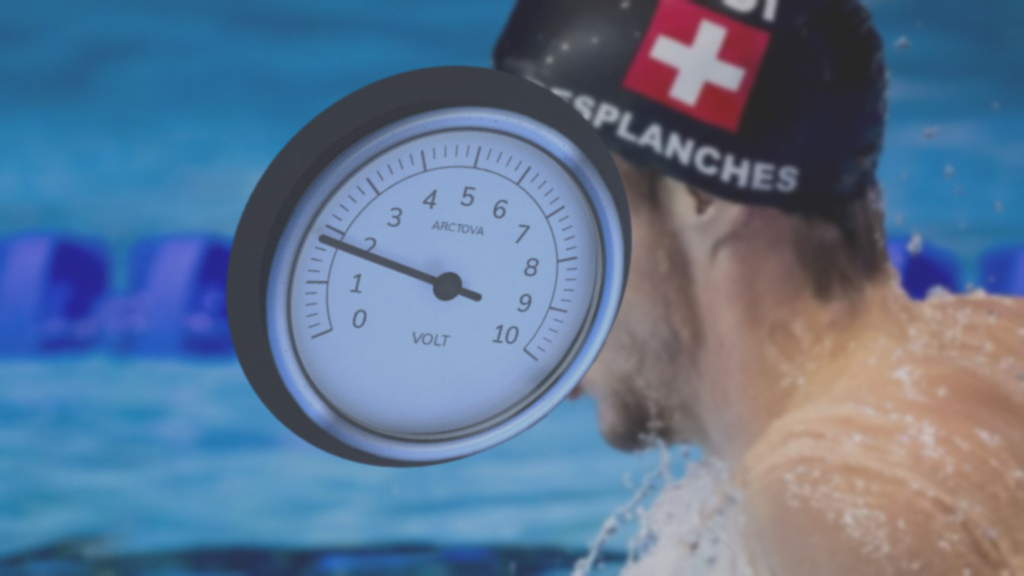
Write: 1.8 V
